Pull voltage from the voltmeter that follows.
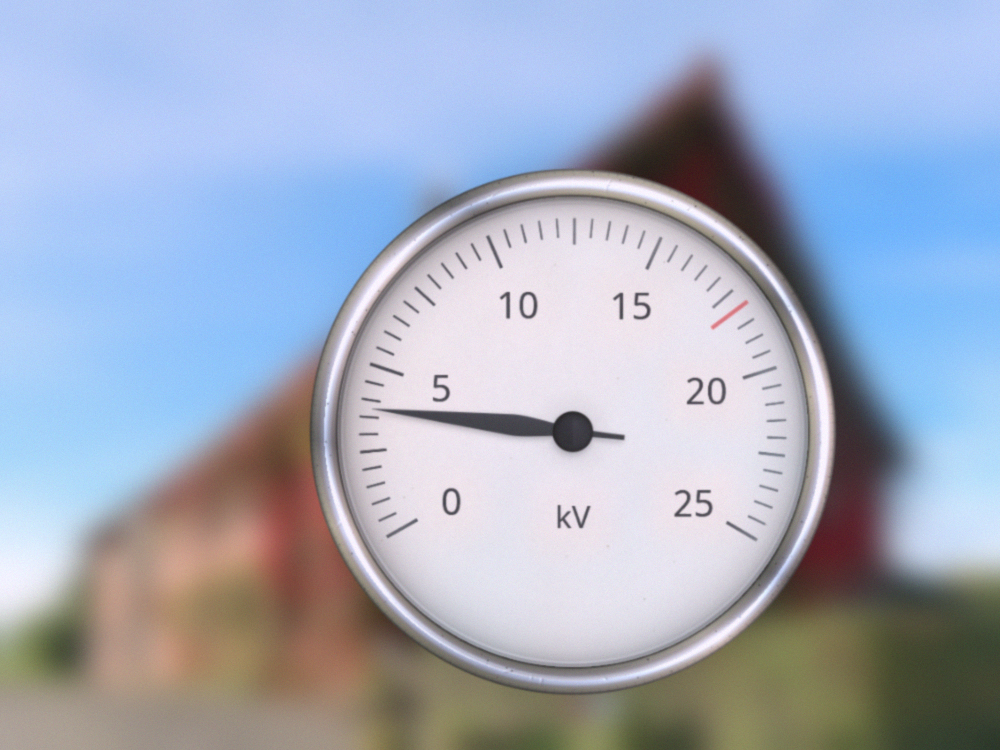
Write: 3.75 kV
